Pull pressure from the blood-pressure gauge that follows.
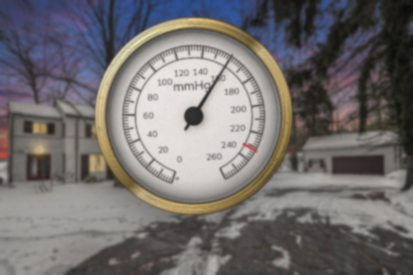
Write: 160 mmHg
